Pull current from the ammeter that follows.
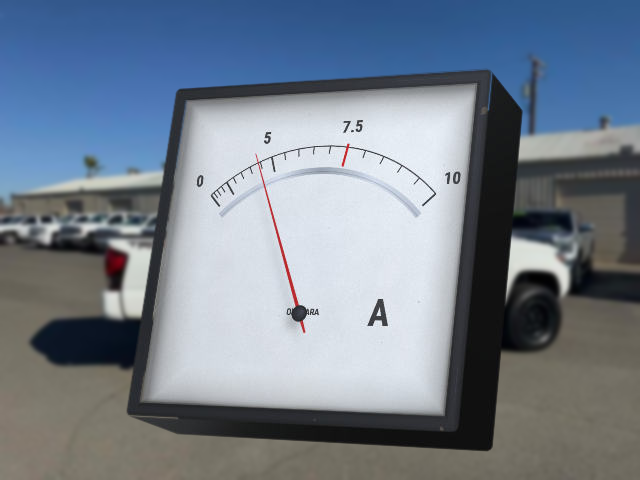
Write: 4.5 A
